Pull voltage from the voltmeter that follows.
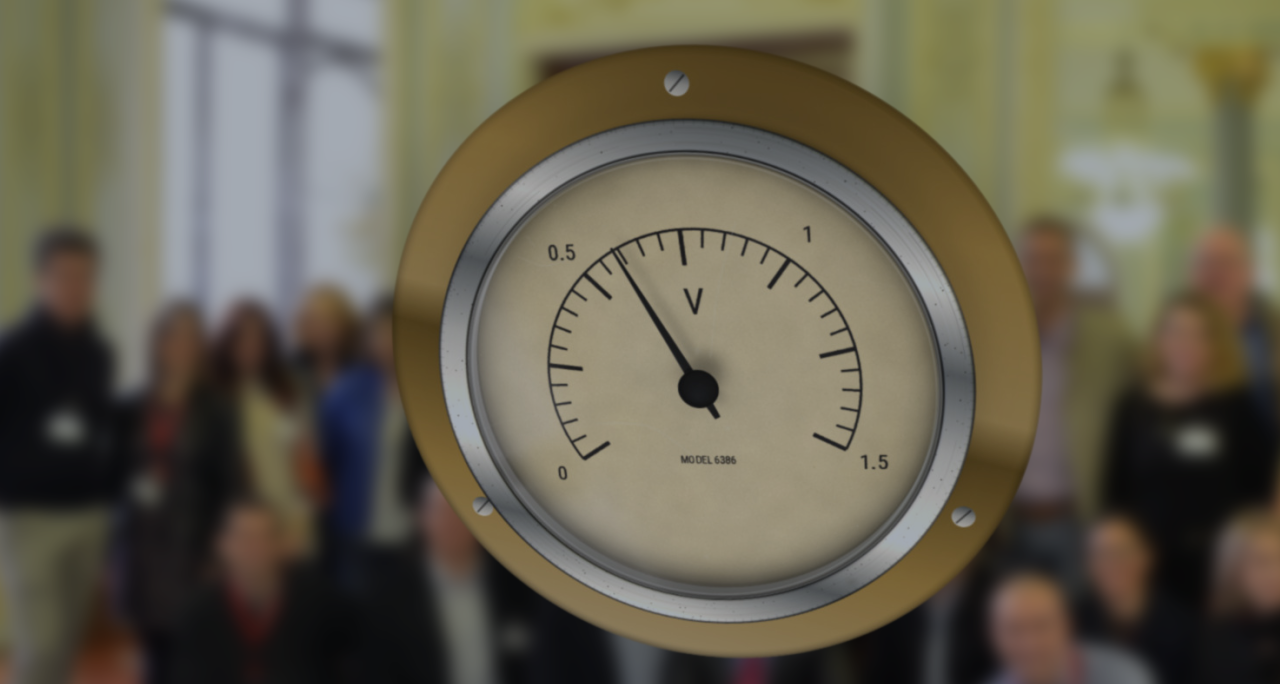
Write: 0.6 V
